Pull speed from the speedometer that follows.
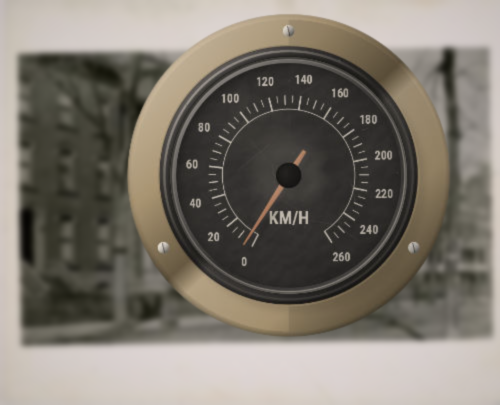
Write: 5 km/h
